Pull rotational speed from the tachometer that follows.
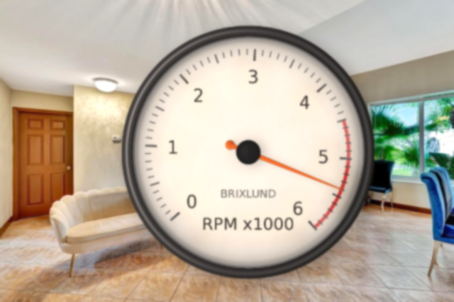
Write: 5400 rpm
